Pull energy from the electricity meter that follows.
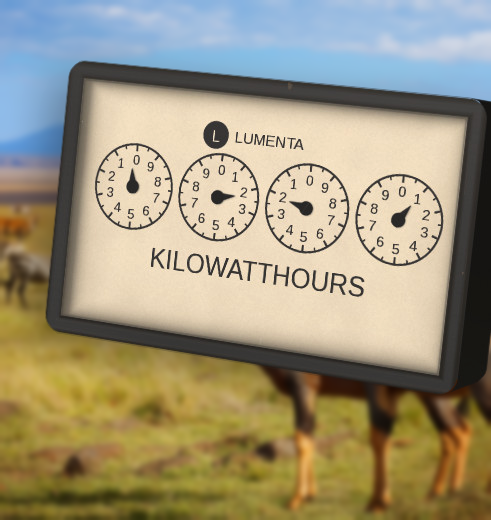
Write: 221 kWh
